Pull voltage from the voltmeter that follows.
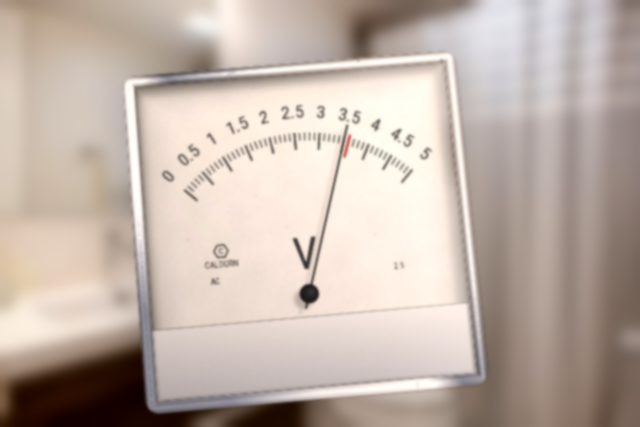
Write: 3.5 V
